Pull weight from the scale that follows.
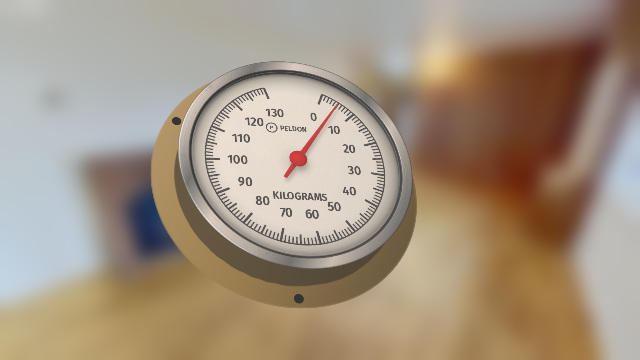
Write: 5 kg
